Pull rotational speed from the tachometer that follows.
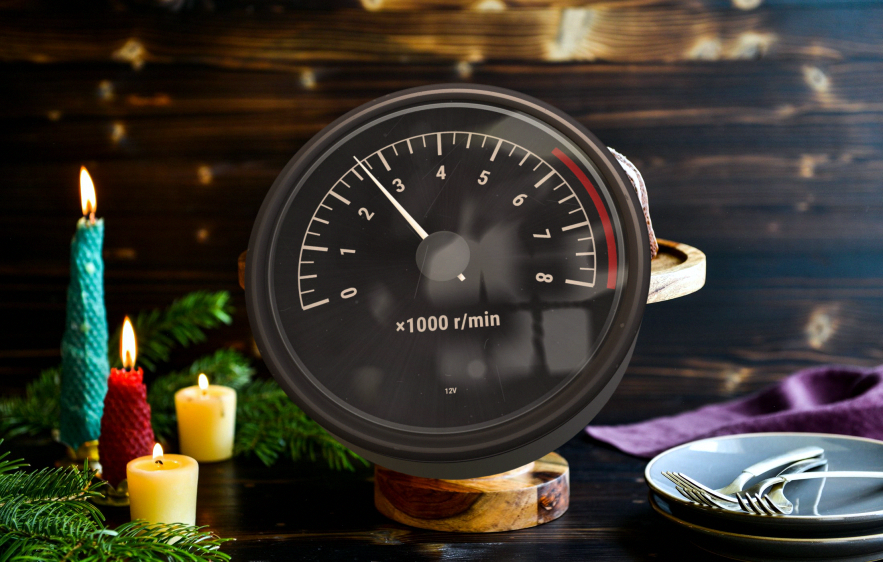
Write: 2625 rpm
